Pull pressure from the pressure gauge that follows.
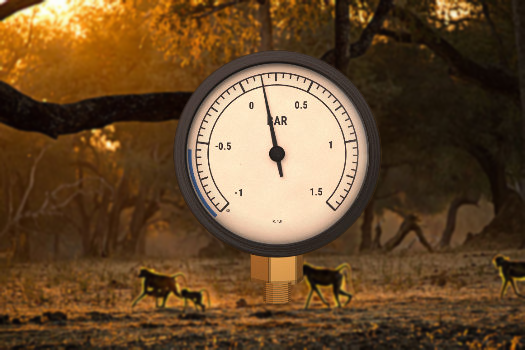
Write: 0.15 bar
